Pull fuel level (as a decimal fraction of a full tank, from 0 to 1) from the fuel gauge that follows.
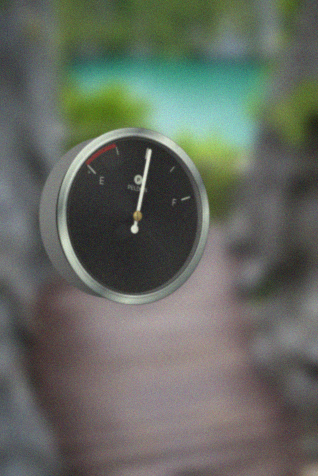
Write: 0.5
